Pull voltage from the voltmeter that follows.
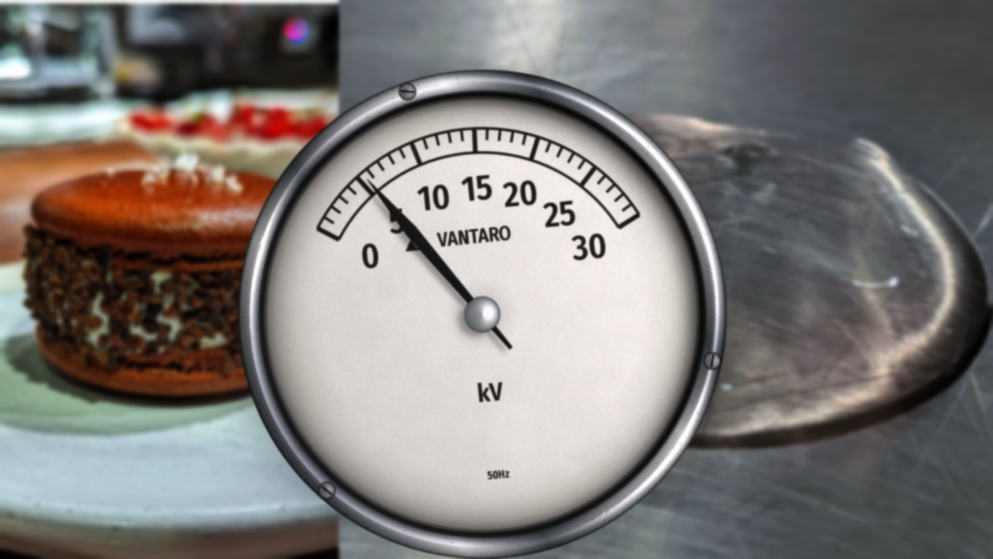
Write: 5.5 kV
